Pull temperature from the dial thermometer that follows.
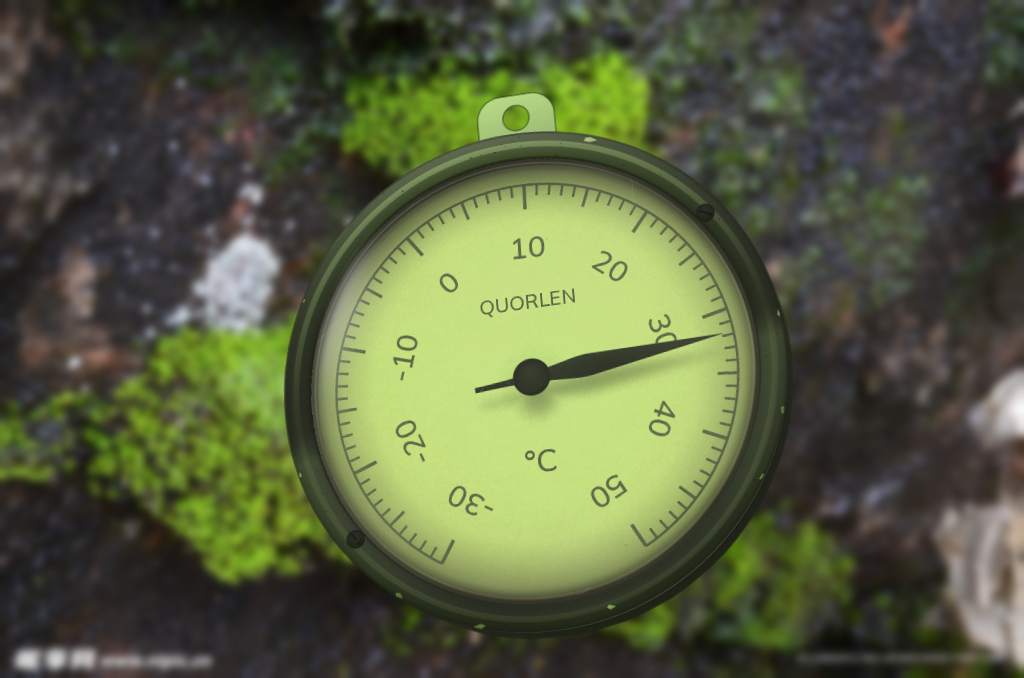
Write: 32 °C
